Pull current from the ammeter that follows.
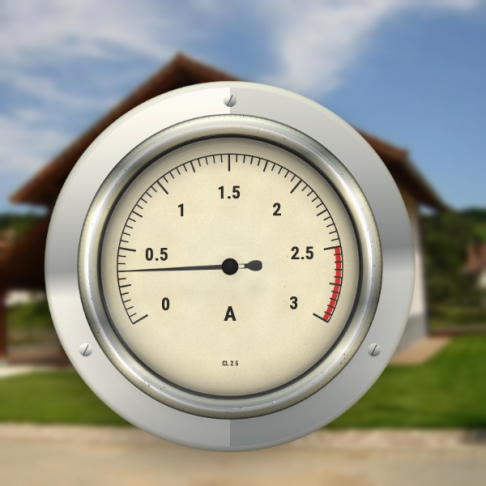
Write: 0.35 A
